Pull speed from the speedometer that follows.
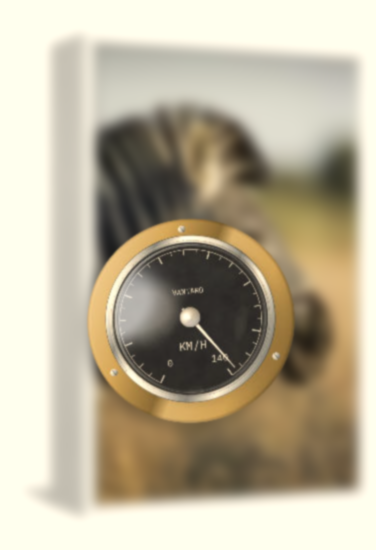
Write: 137.5 km/h
